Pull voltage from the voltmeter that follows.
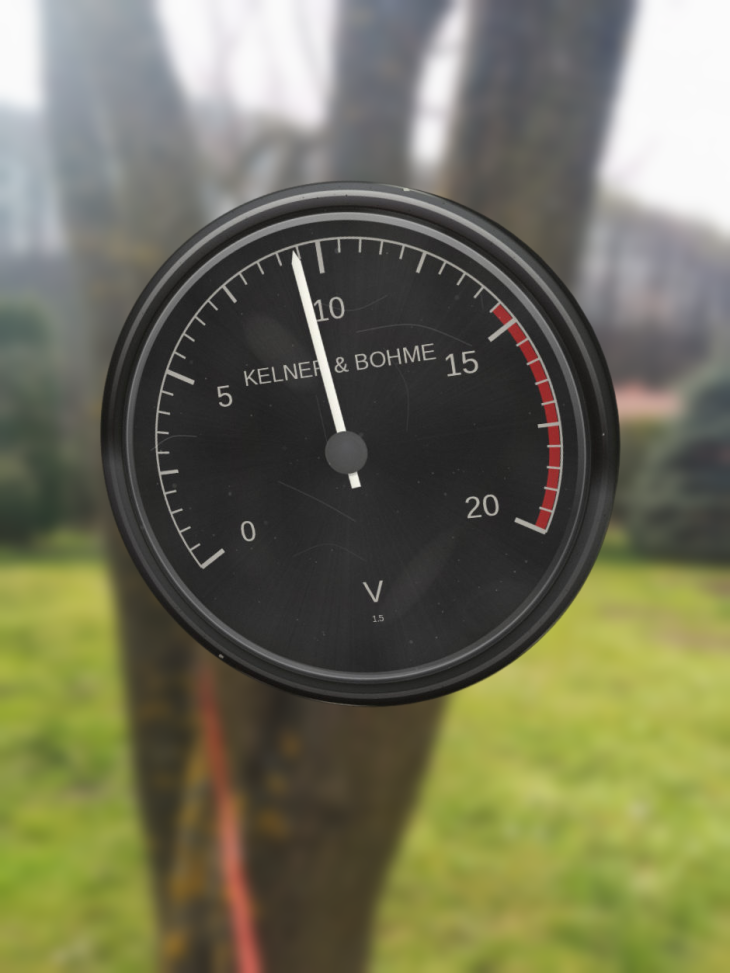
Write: 9.5 V
